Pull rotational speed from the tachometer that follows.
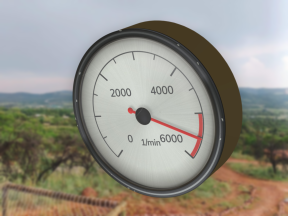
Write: 5500 rpm
